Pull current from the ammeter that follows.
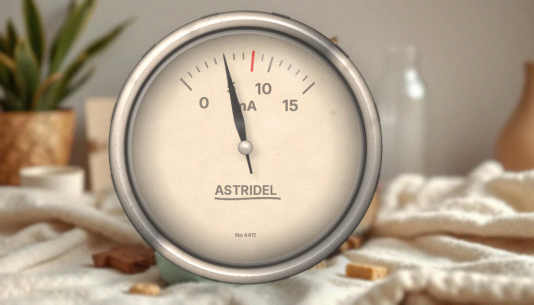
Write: 5 mA
